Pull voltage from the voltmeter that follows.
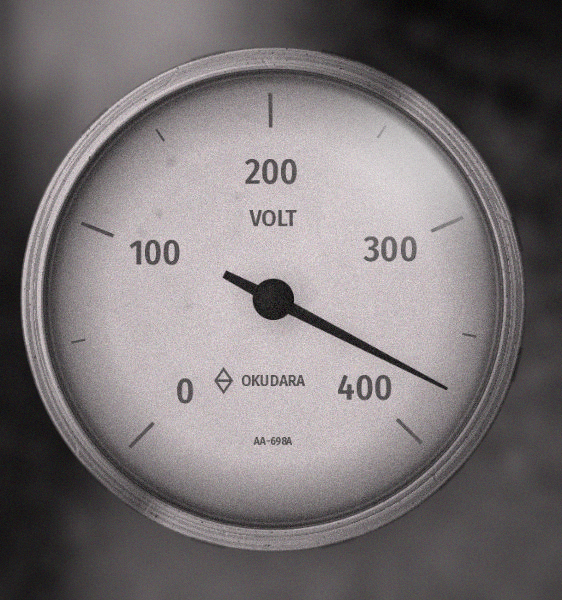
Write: 375 V
